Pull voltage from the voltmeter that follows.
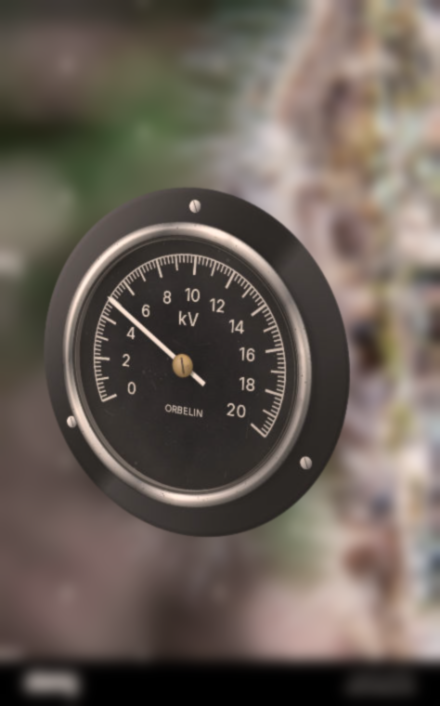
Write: 5 kV
